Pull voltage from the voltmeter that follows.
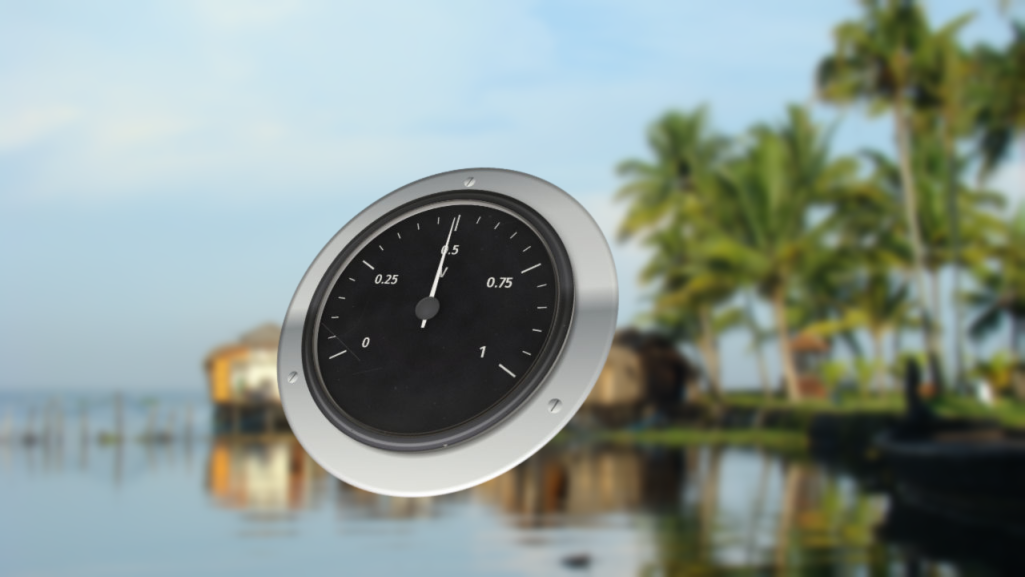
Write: 0.5 V
